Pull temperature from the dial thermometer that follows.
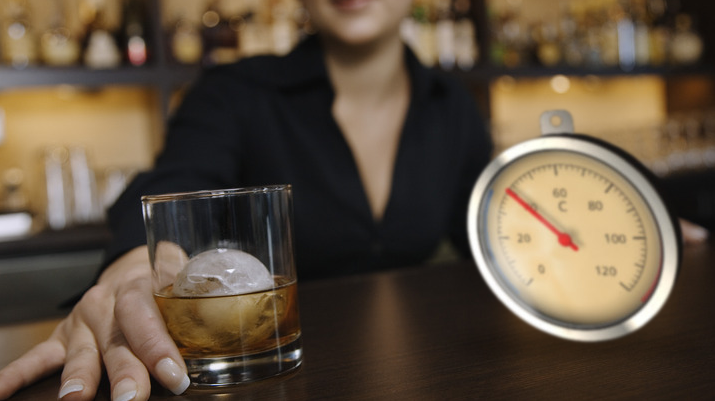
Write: 40 °C
